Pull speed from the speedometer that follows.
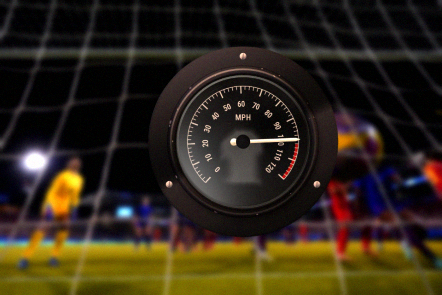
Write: 100 mph
